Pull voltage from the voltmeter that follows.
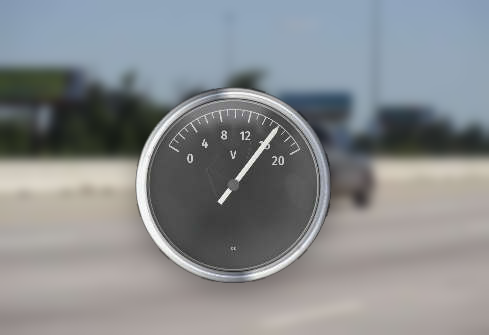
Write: 16 V
